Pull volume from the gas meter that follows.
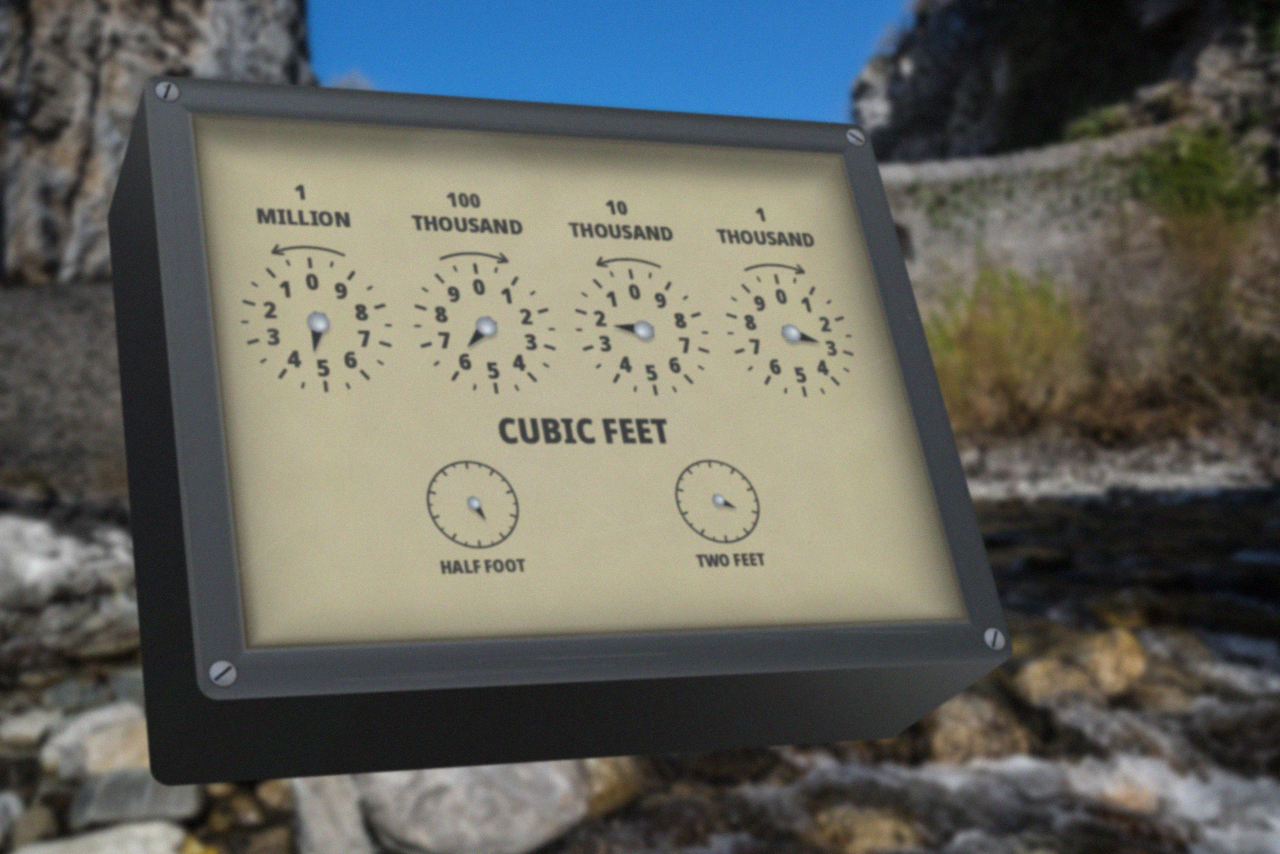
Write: 462300 ft³
